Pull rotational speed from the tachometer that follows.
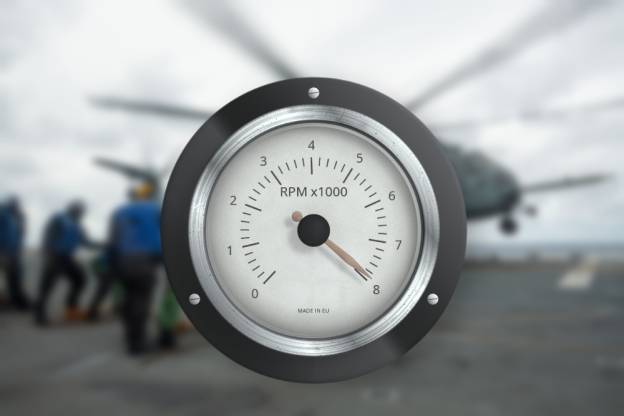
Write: 7900 rpm
